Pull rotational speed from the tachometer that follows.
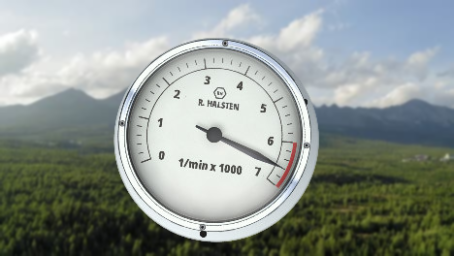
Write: 6600 rpm
